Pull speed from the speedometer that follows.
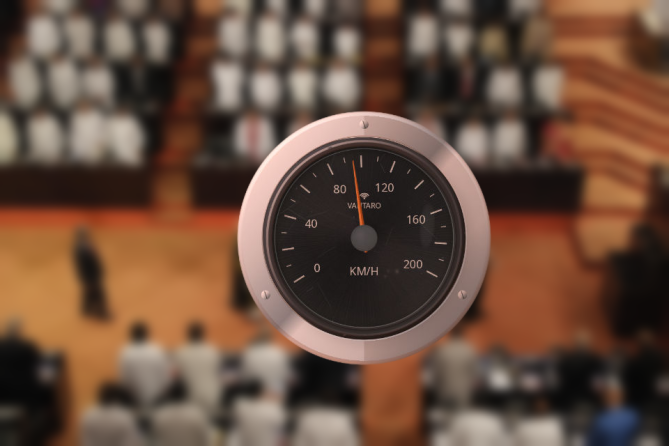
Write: 95 km/h
